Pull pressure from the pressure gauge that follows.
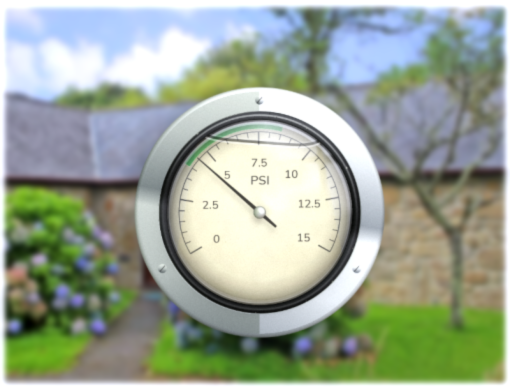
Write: 4.5 psi
